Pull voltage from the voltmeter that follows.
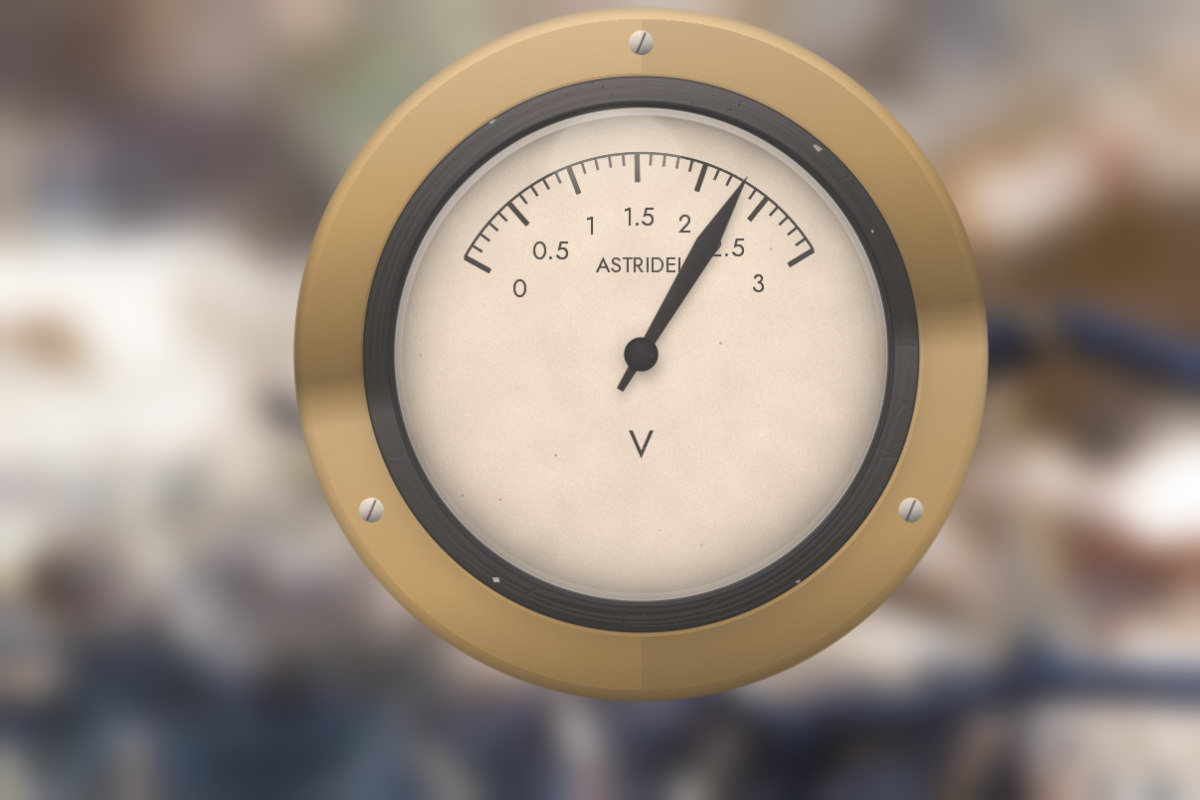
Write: 2.3 V
